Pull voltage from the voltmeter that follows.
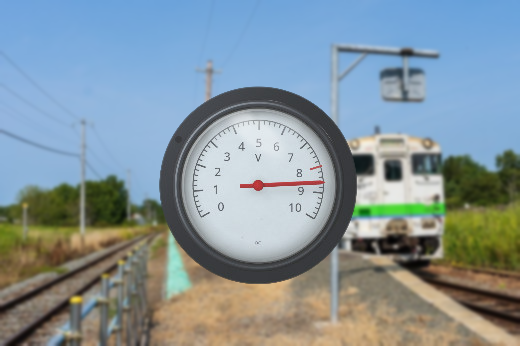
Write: 8.6 V
